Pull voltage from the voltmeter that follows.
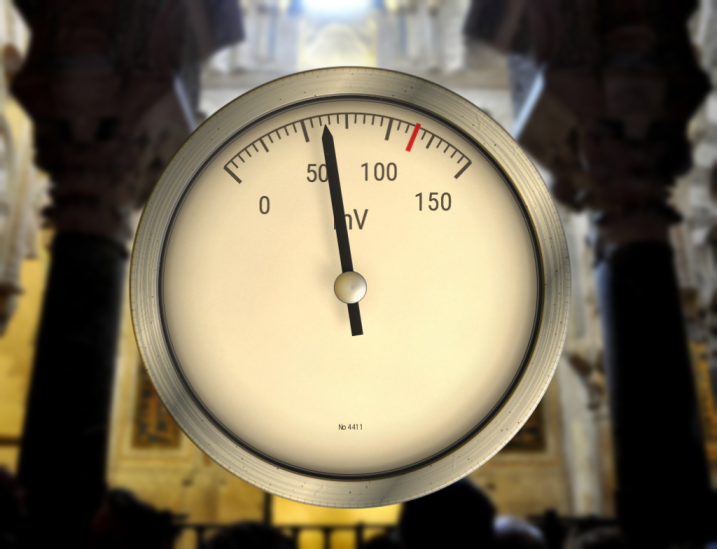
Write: 62.5 mV
